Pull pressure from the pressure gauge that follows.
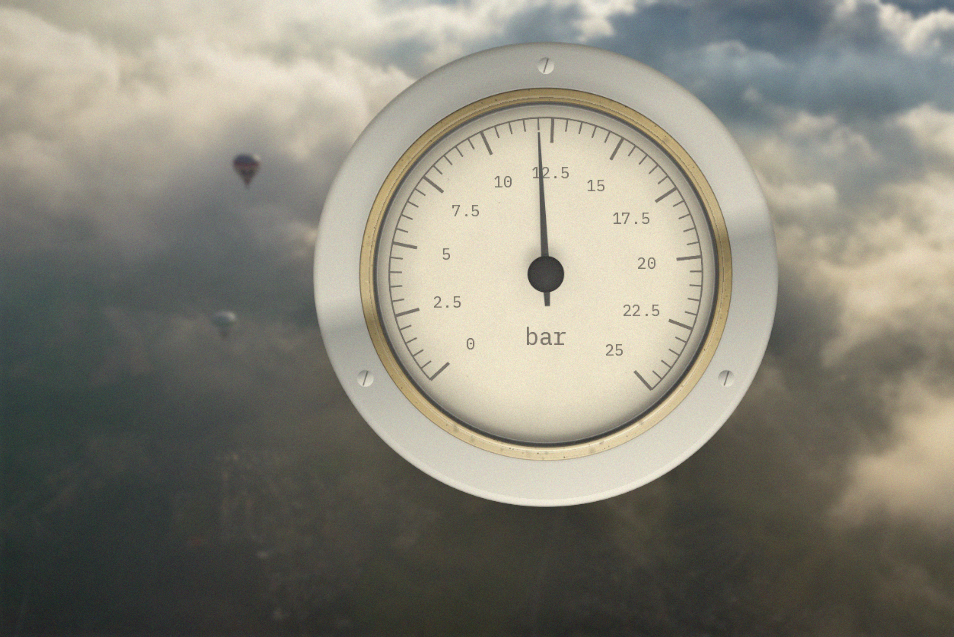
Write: 12 bar
